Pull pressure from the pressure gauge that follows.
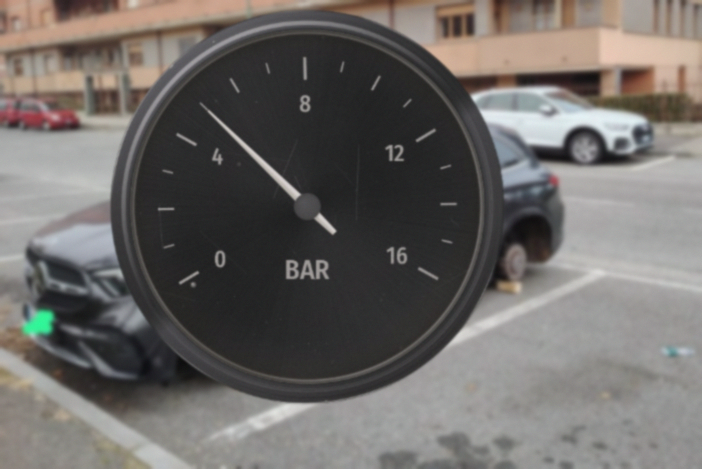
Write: 5 bar
